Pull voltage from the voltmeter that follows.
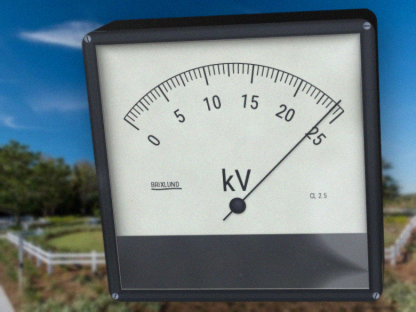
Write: 24 kV
